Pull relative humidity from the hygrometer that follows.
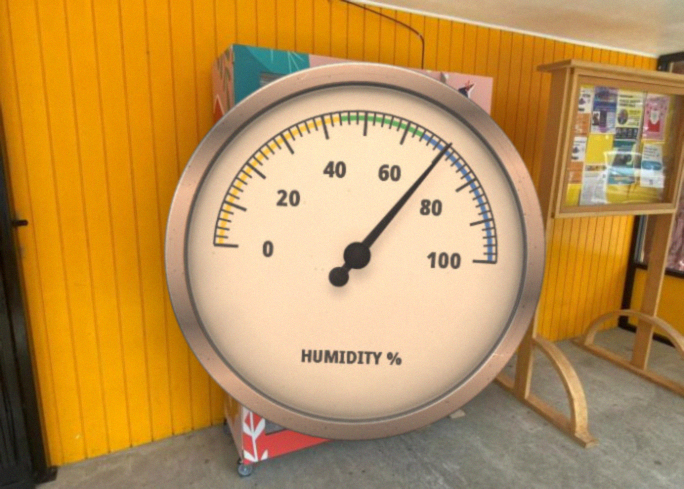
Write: 70 %
